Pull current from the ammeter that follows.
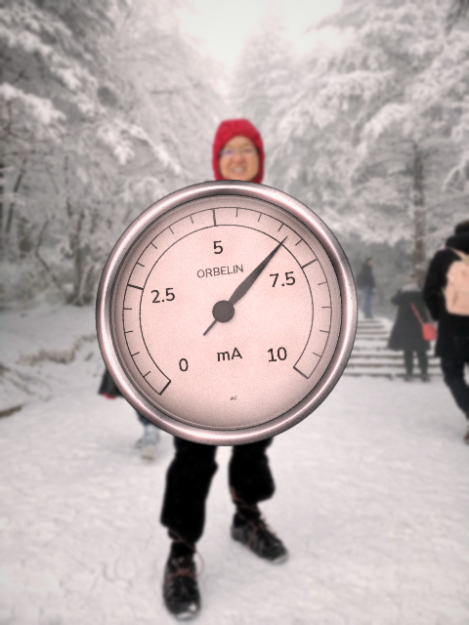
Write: 6.75 mA
